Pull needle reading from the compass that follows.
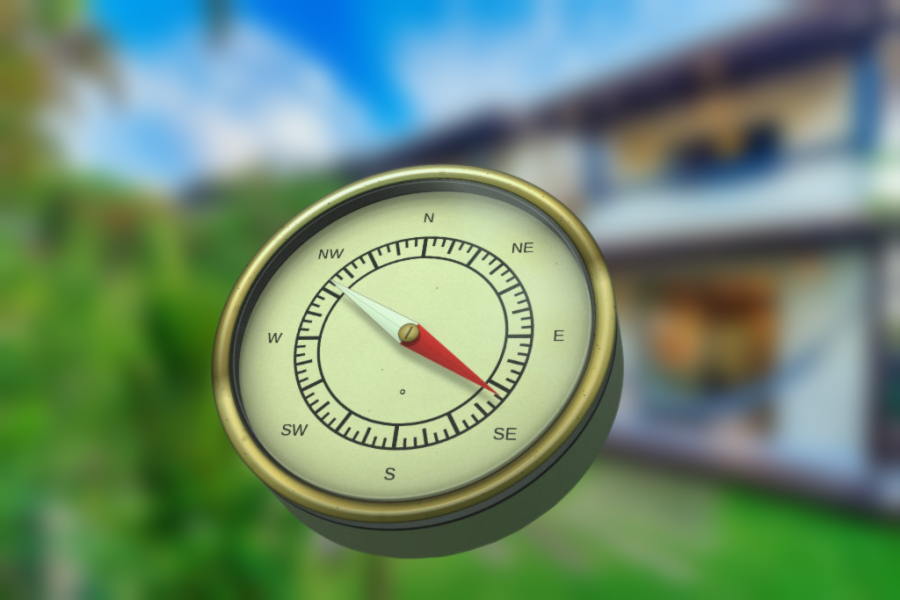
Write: 125 °
